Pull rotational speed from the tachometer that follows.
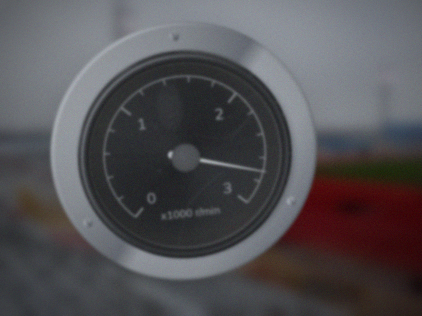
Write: 2700 rpm
